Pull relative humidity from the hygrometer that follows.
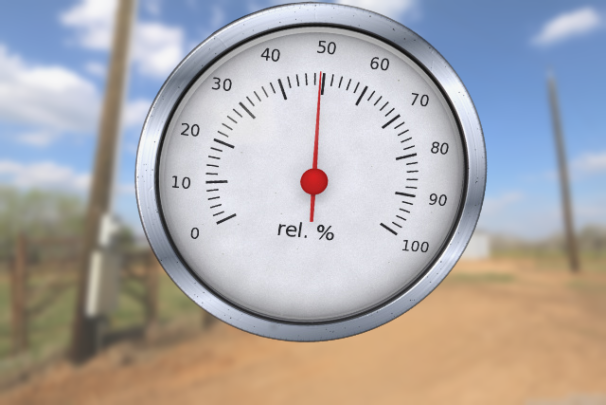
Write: 49 %
